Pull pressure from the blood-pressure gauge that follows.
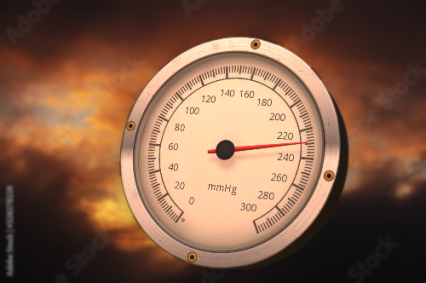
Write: 230 mmHg
